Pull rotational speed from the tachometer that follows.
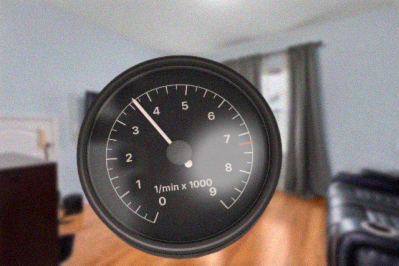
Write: 3625 rpm
